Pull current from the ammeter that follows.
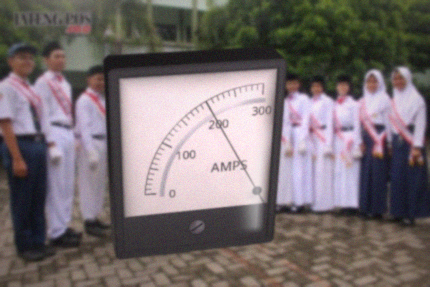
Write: 200 A
